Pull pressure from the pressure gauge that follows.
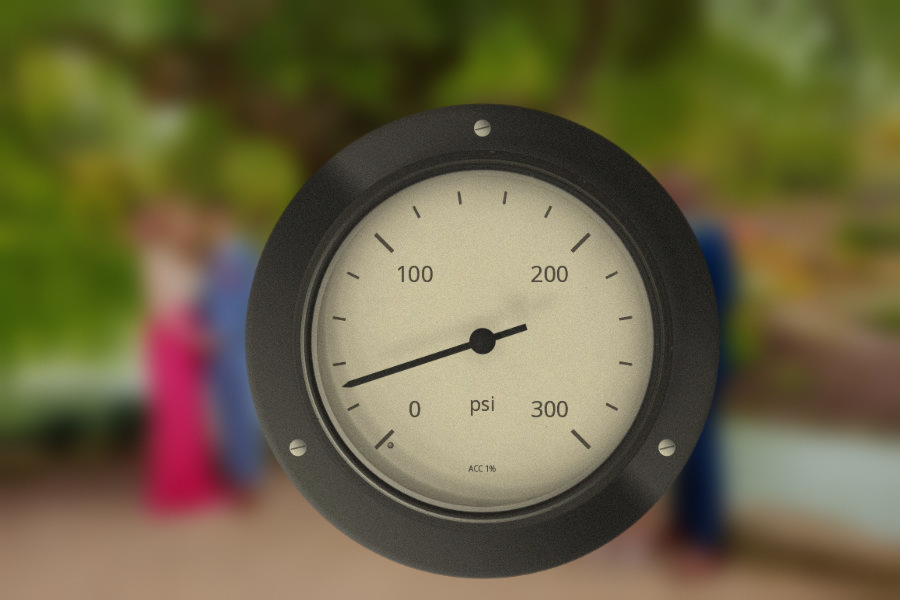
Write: 30 psi
